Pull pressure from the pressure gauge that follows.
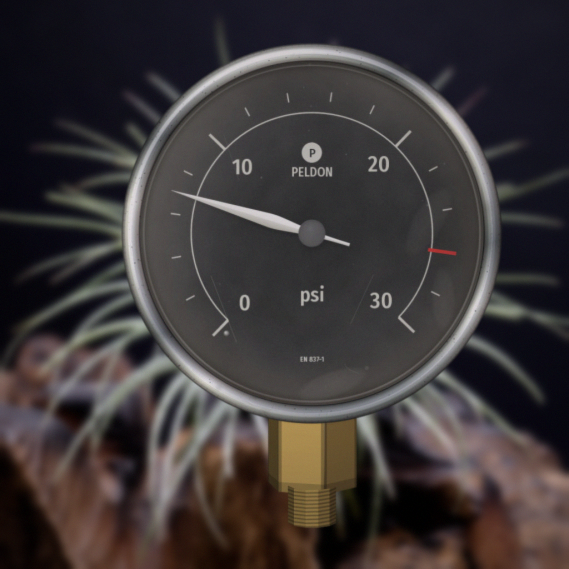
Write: 7 psi
